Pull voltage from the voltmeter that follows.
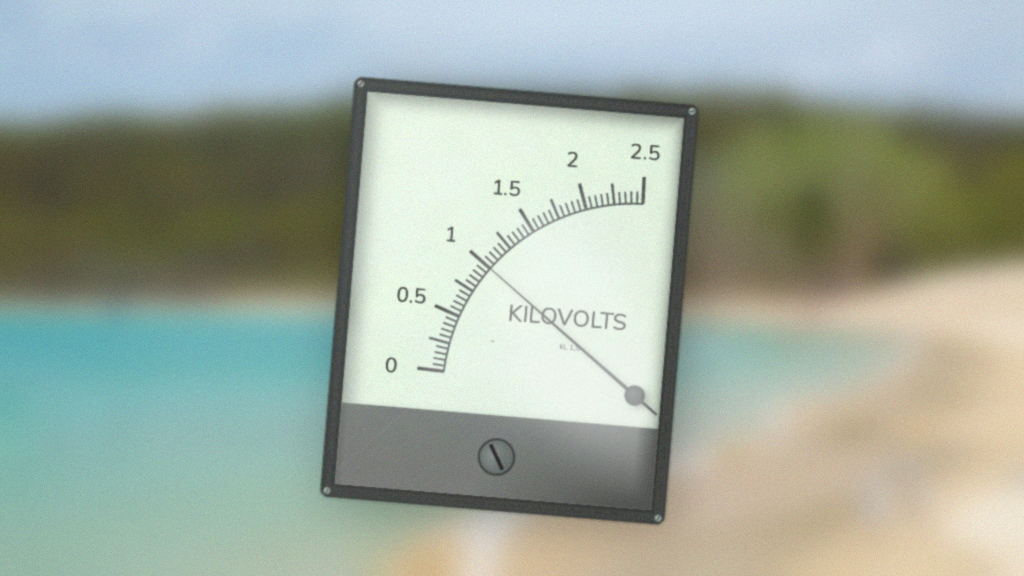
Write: 1 kV
